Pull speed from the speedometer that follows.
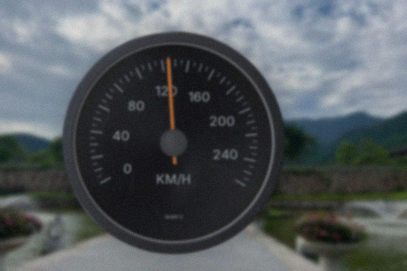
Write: 125 km/h
